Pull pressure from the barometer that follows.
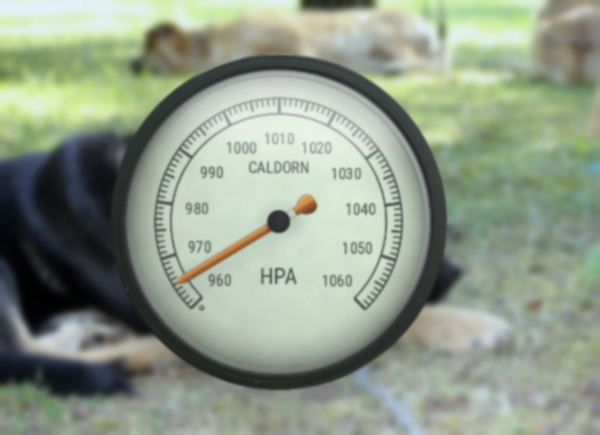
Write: 965 hPa
